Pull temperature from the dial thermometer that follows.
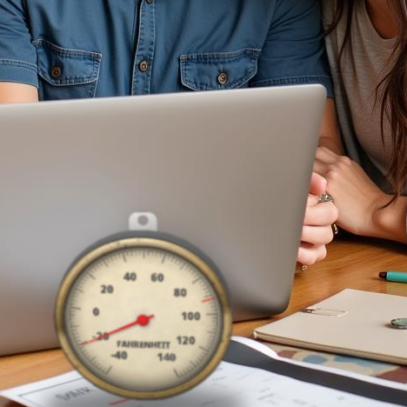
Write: -20 °F
